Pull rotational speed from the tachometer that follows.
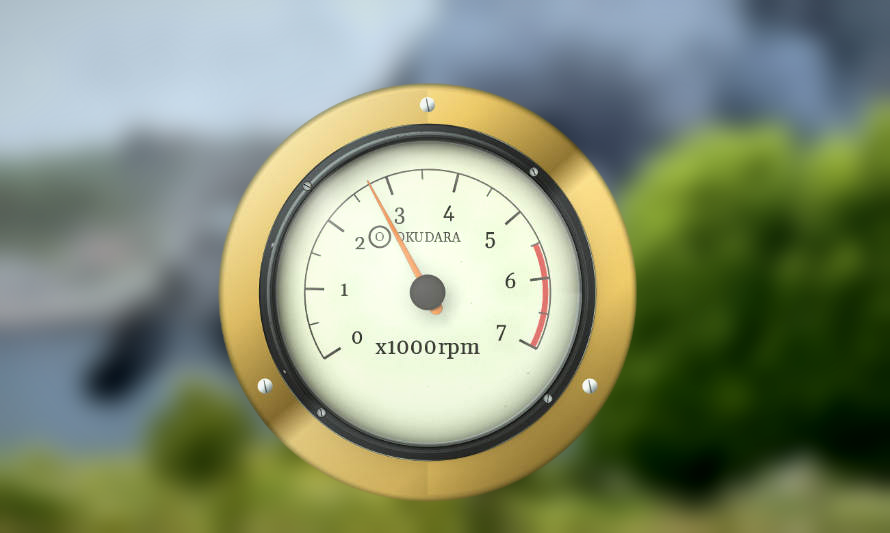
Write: 2750 rpm
